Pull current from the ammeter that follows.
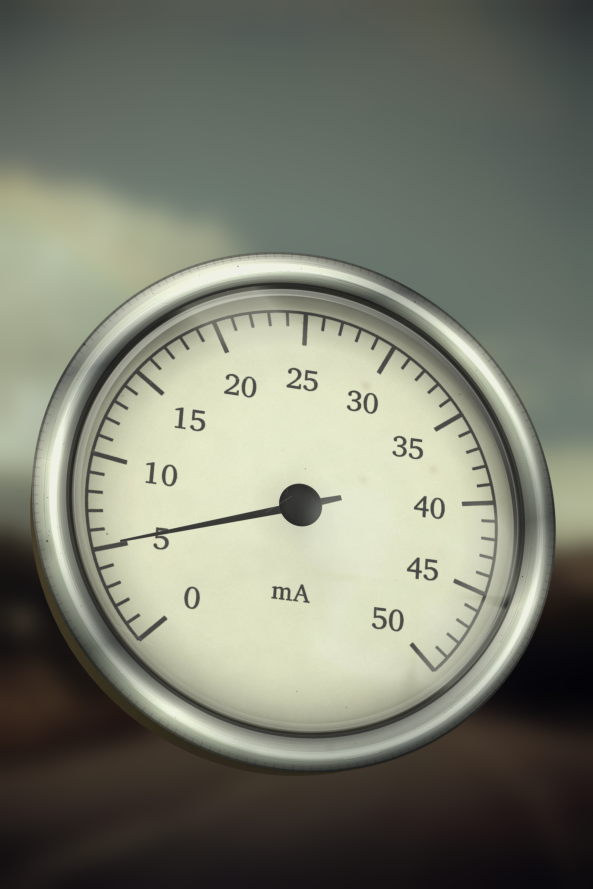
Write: 5 mA
